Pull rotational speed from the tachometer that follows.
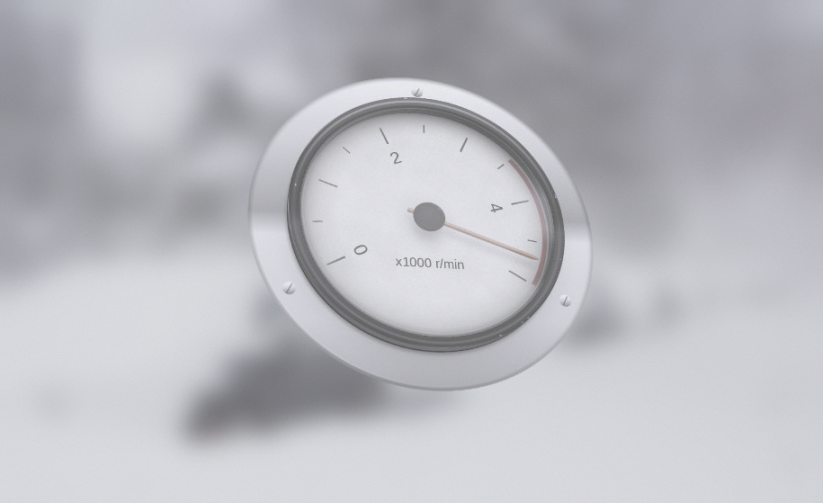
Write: 4750 rpm
